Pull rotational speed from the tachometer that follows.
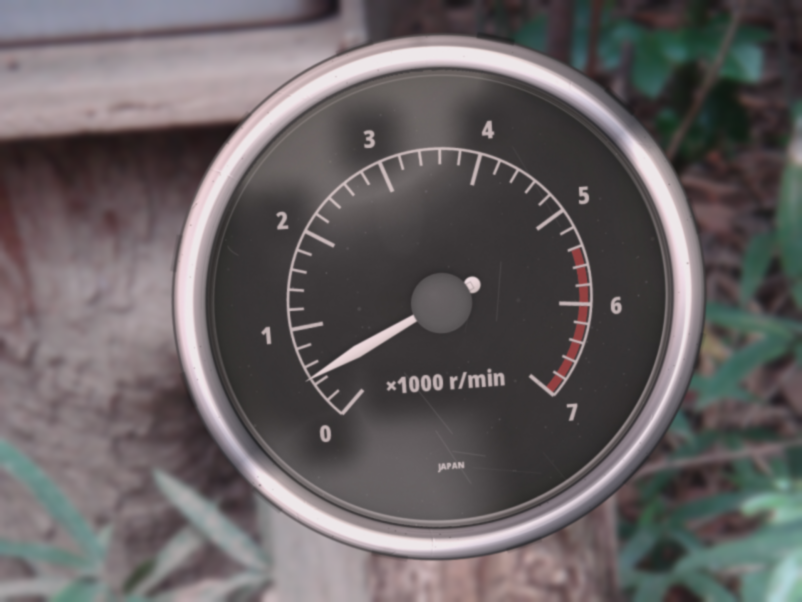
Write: 500 rpm
